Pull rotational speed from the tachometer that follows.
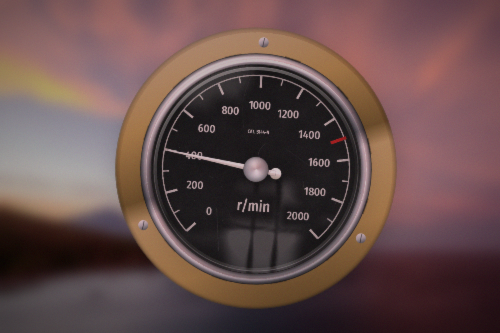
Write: 400 rpm
